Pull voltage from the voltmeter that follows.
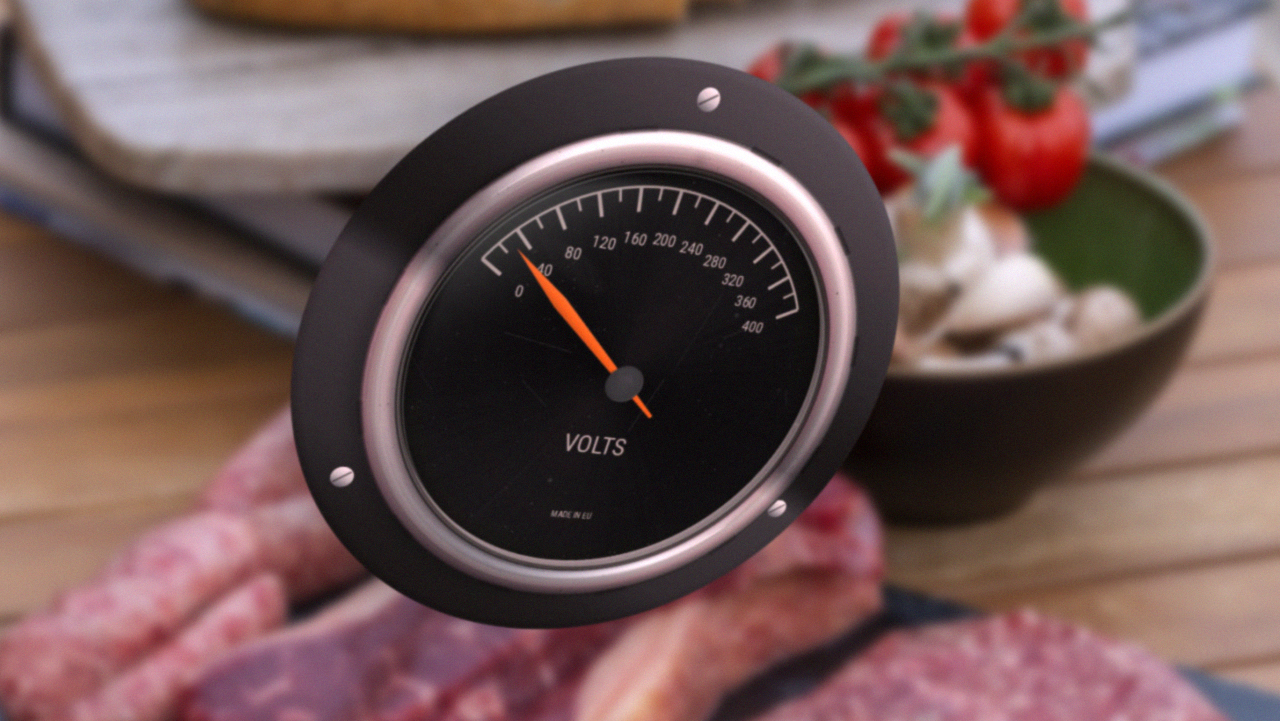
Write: 30 V
